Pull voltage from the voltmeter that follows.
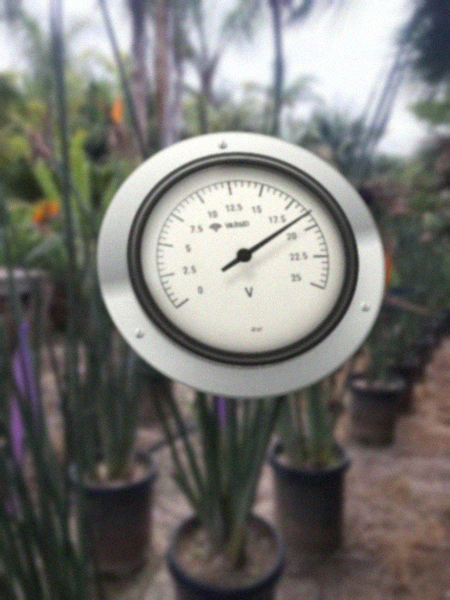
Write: 19 V
